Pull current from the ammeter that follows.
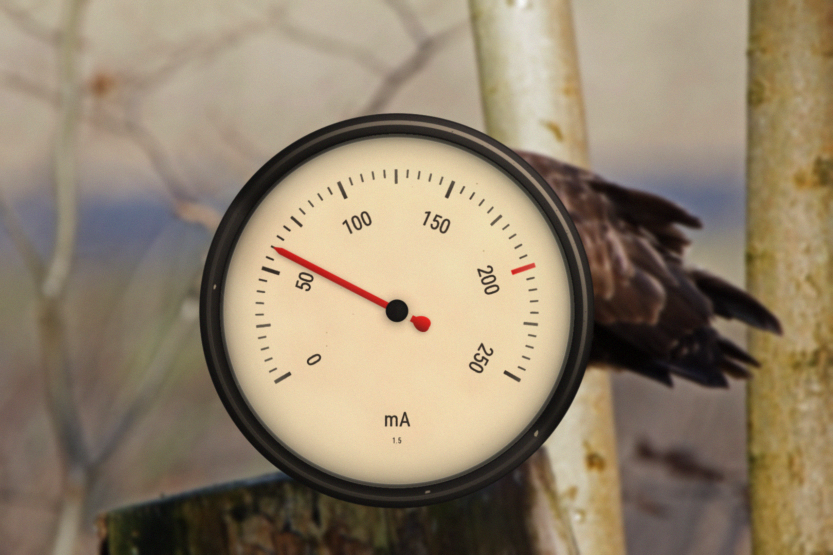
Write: 60 mA
